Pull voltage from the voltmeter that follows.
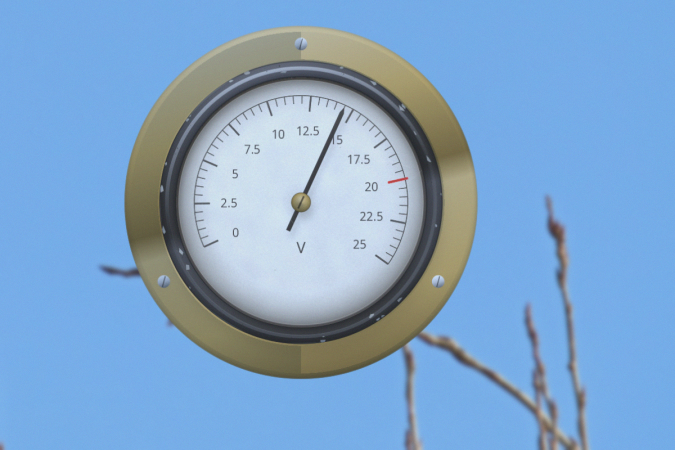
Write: 14.5 V
